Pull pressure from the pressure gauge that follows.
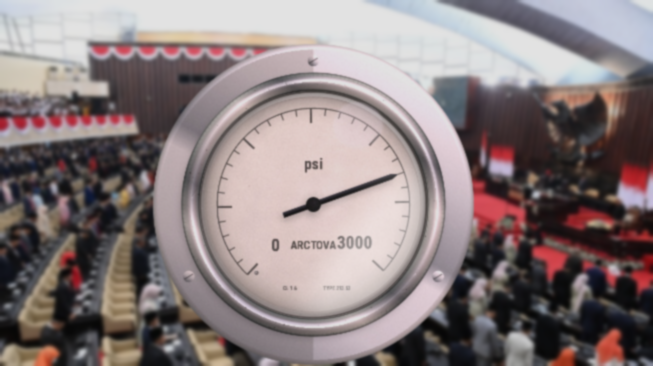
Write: 2300 psi
